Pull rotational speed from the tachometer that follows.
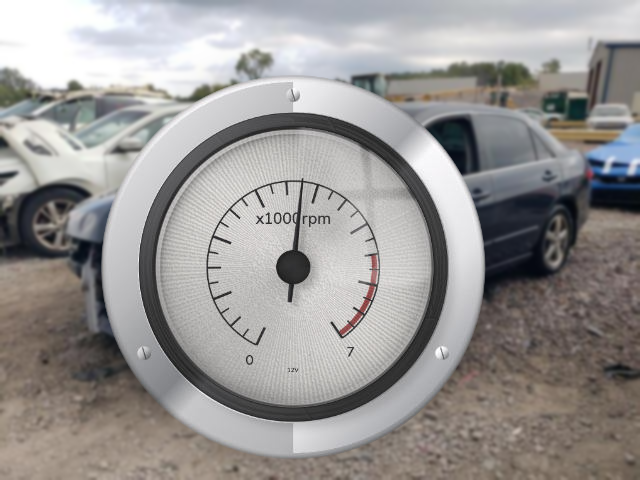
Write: 3750 rpm
